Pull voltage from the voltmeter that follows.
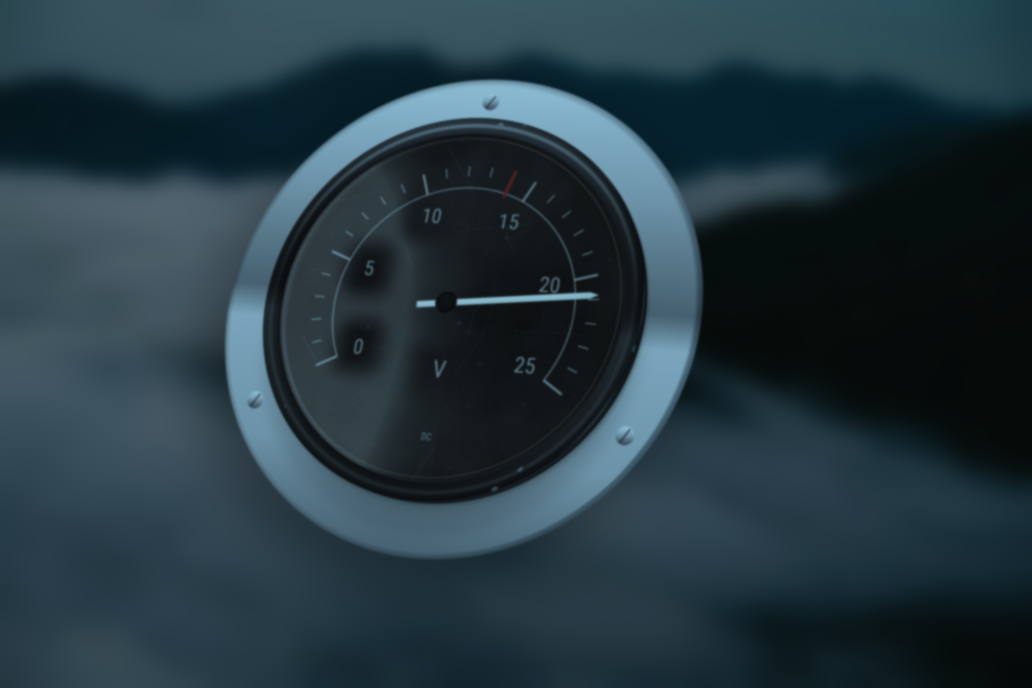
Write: 21 V
